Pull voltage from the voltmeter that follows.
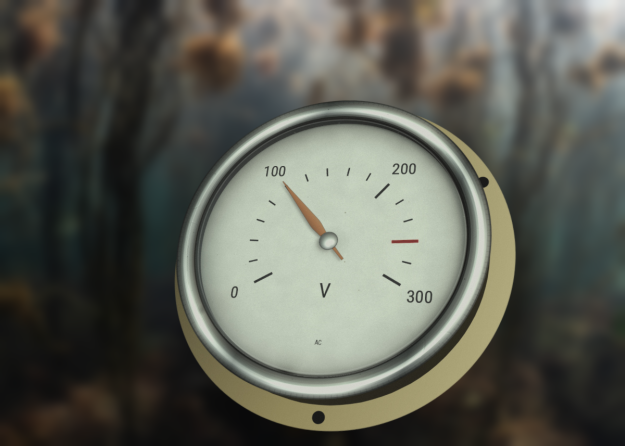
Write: 100 V
